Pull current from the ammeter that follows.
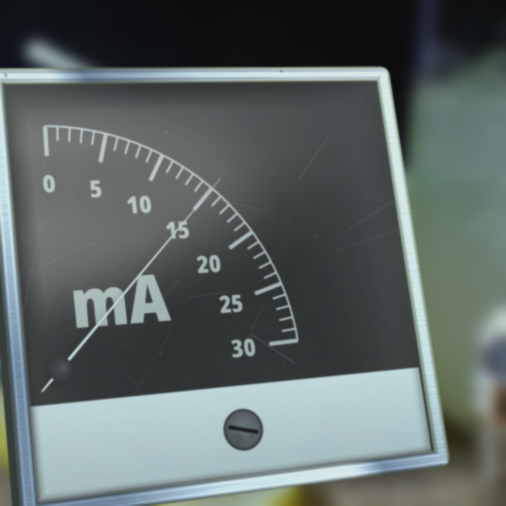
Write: 15 mA
